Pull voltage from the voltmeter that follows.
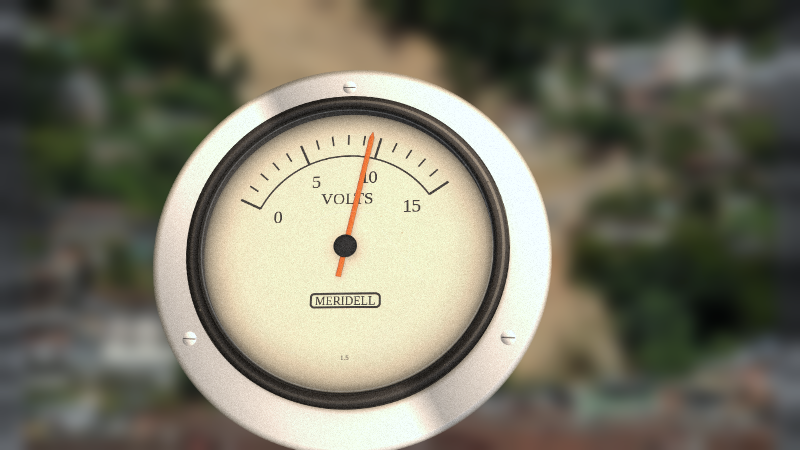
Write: 9.5 V
